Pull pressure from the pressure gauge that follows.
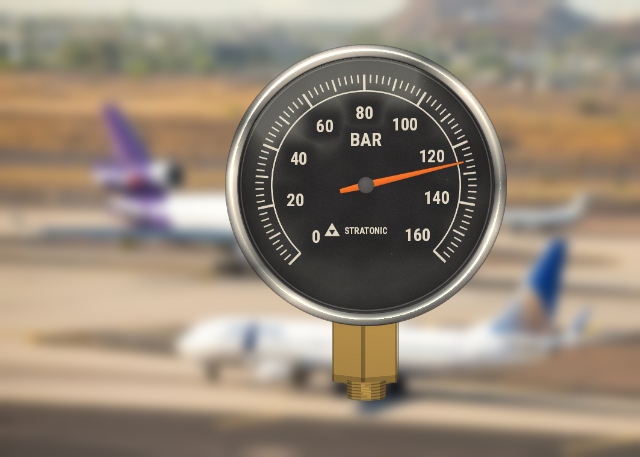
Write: 126 bar
